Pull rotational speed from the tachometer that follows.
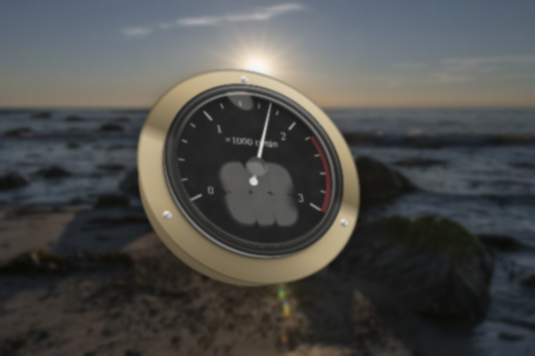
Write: 1700 rpm
